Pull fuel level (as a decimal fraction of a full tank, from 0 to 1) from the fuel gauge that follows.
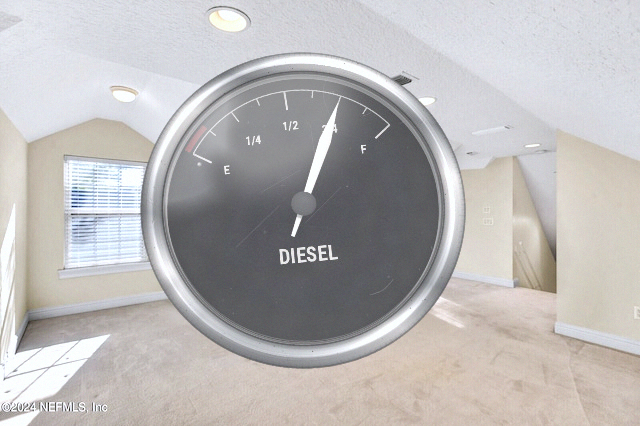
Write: 0.75
